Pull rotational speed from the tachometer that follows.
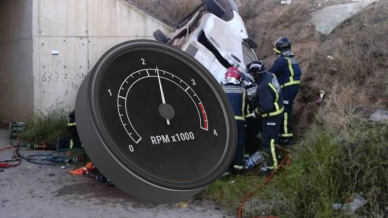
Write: 2200 rpm
